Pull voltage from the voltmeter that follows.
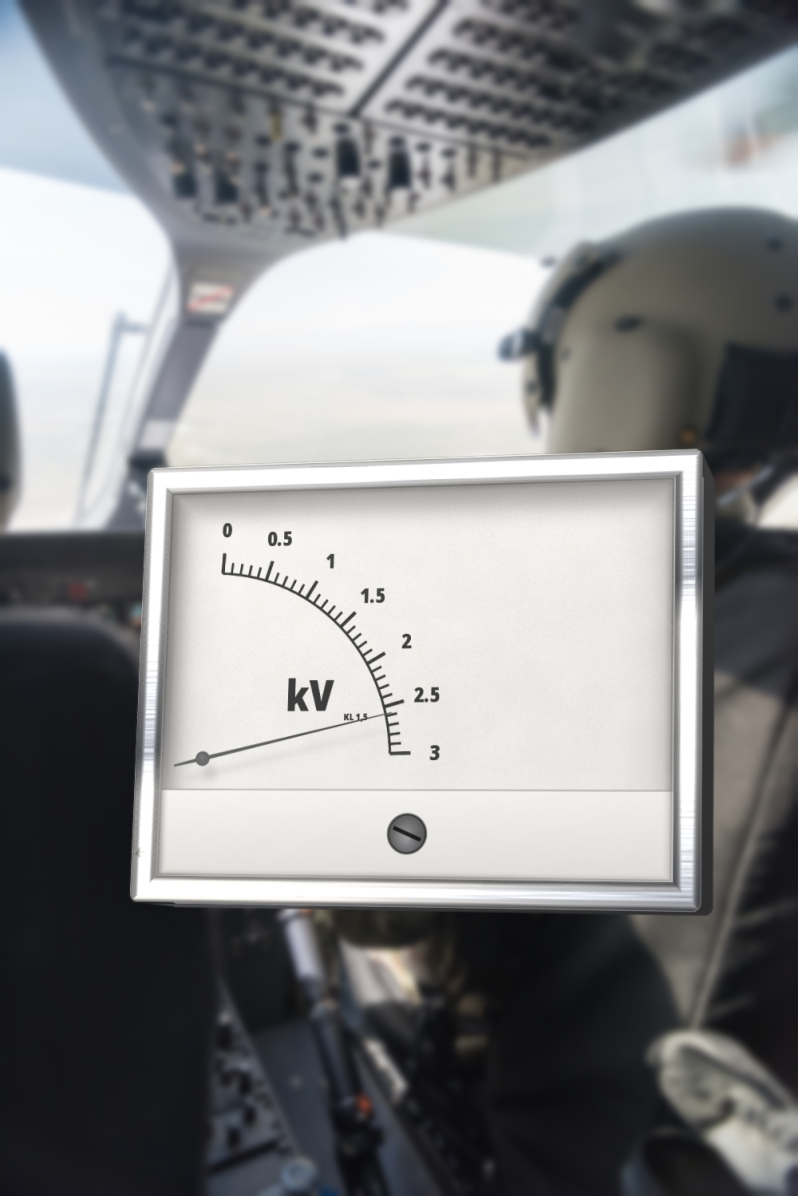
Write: 2.6 kV
